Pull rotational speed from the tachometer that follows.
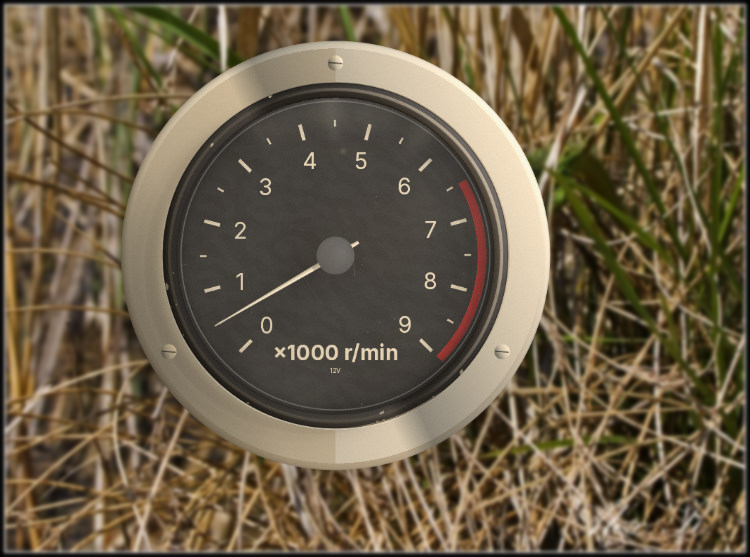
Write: 500 rpm
